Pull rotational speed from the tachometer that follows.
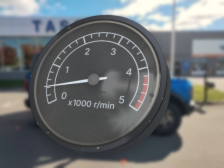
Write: 400 rpm
